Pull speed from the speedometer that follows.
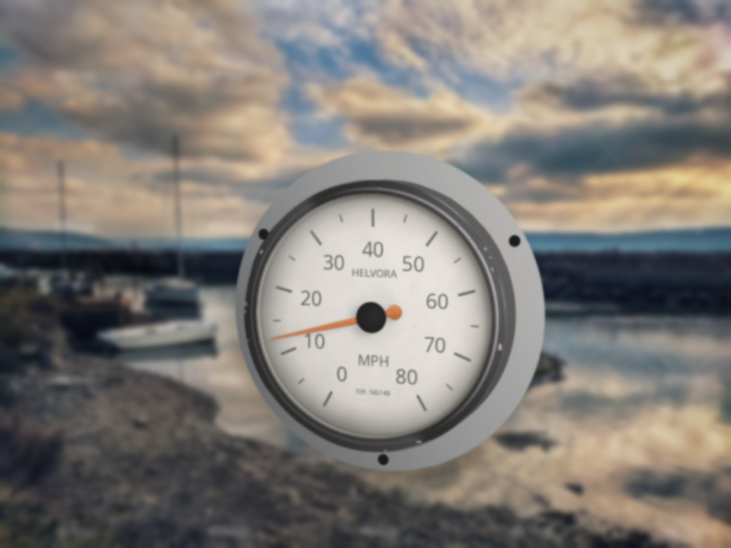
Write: 12.5 mph
